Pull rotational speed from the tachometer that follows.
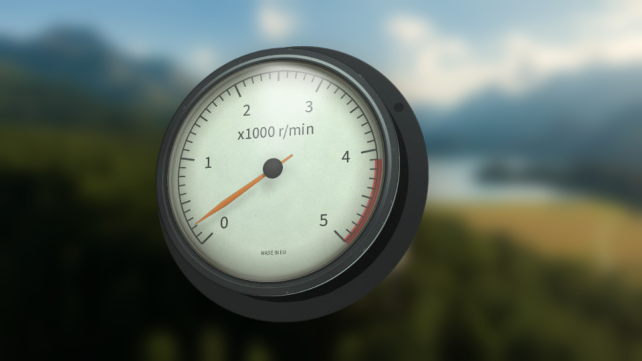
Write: 200 rpm
